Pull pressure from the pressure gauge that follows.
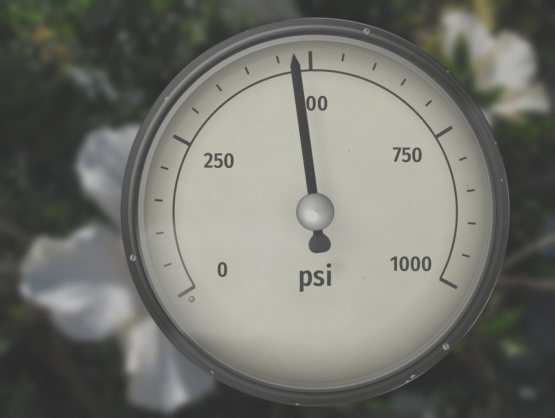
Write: 475 psi
